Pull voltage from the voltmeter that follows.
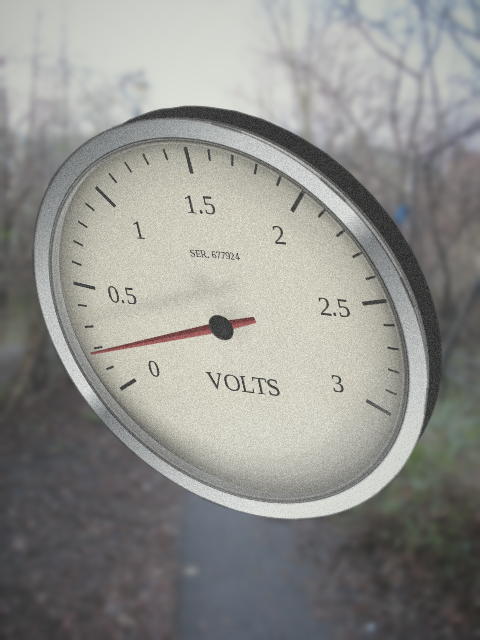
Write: 0.2 V
